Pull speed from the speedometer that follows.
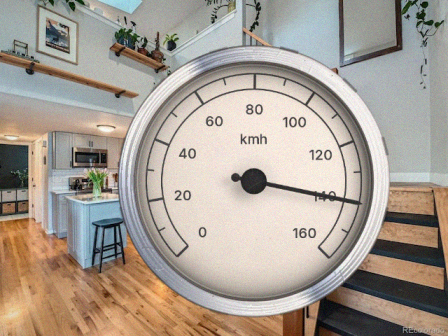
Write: 140 km/h
